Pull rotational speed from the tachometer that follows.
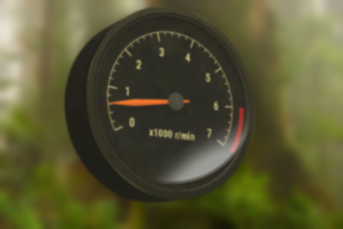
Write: 600 rpm
